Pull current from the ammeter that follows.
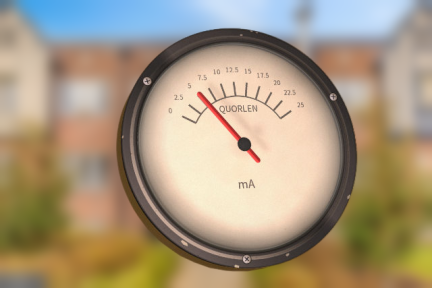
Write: 5 mA
